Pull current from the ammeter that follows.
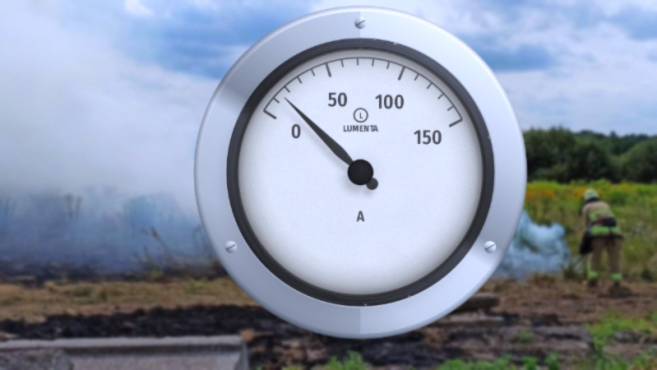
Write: 15 A
